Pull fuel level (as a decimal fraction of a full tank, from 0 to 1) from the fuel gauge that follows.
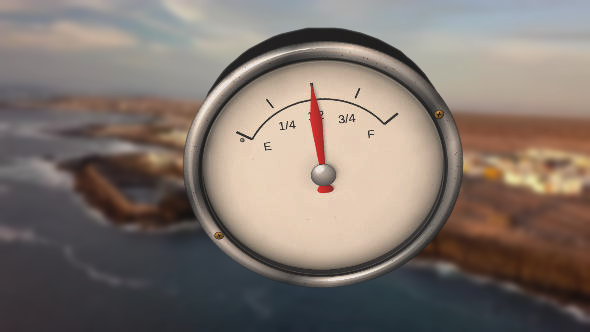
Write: 0.5
